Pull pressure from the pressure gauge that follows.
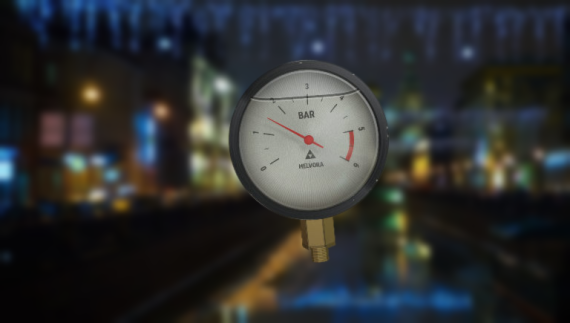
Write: 1.5 bar
